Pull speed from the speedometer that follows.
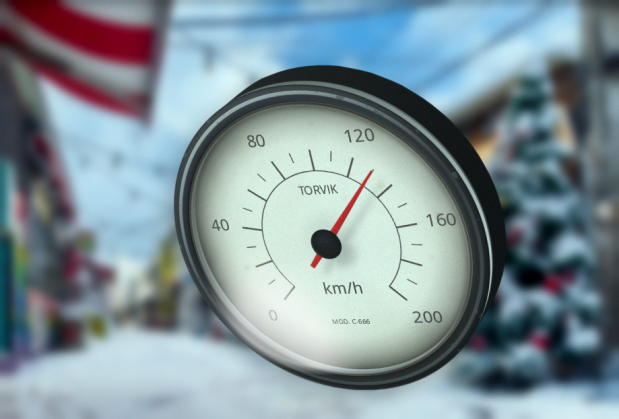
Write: 130 km/h
